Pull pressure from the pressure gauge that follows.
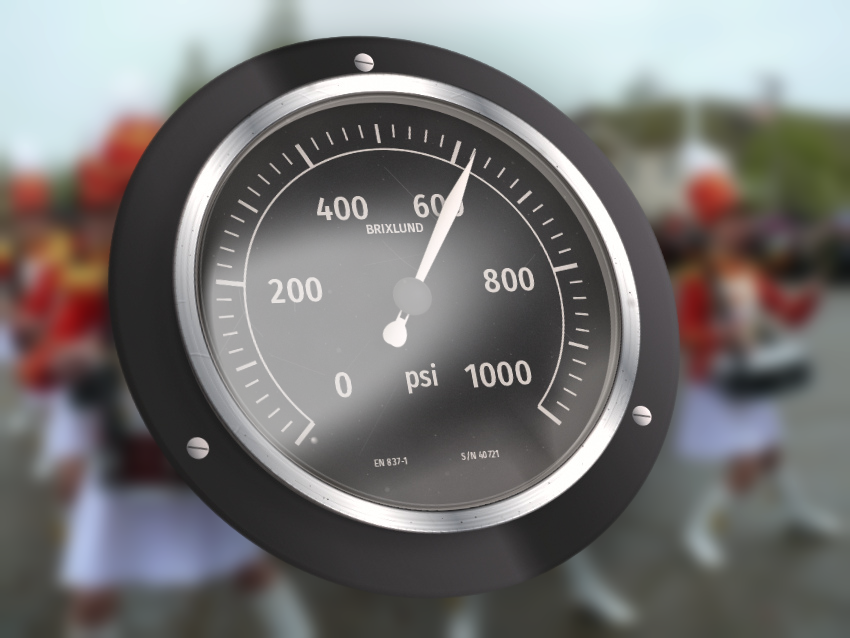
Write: 620 psi
